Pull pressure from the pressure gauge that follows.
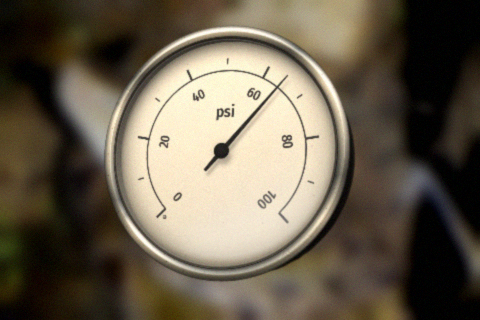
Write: 65 psi
